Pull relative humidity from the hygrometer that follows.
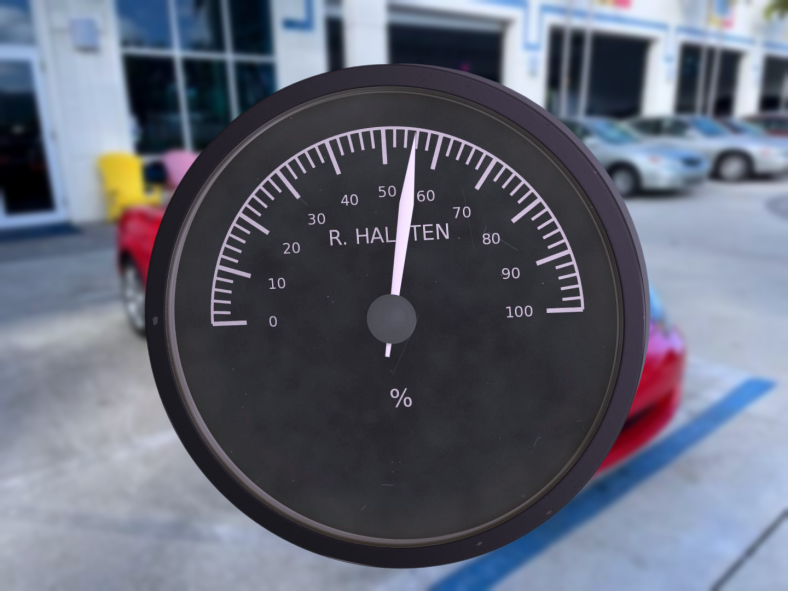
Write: 56 %
